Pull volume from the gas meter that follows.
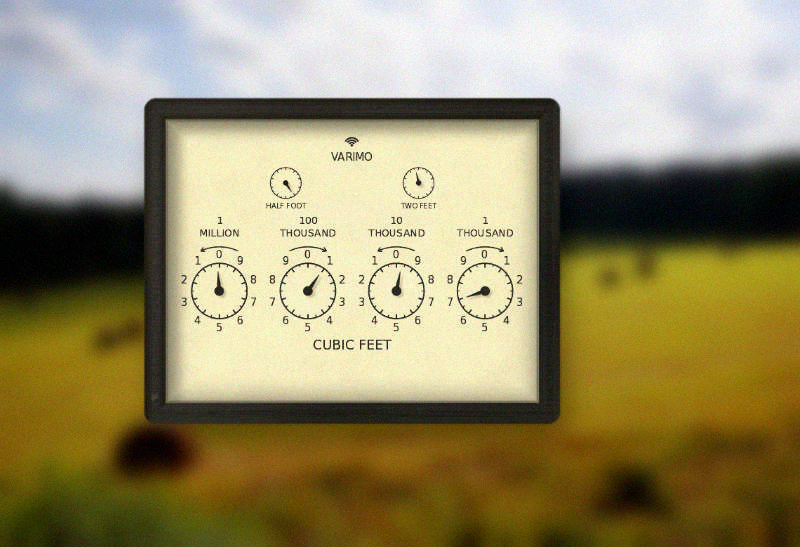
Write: 9700 ft³
